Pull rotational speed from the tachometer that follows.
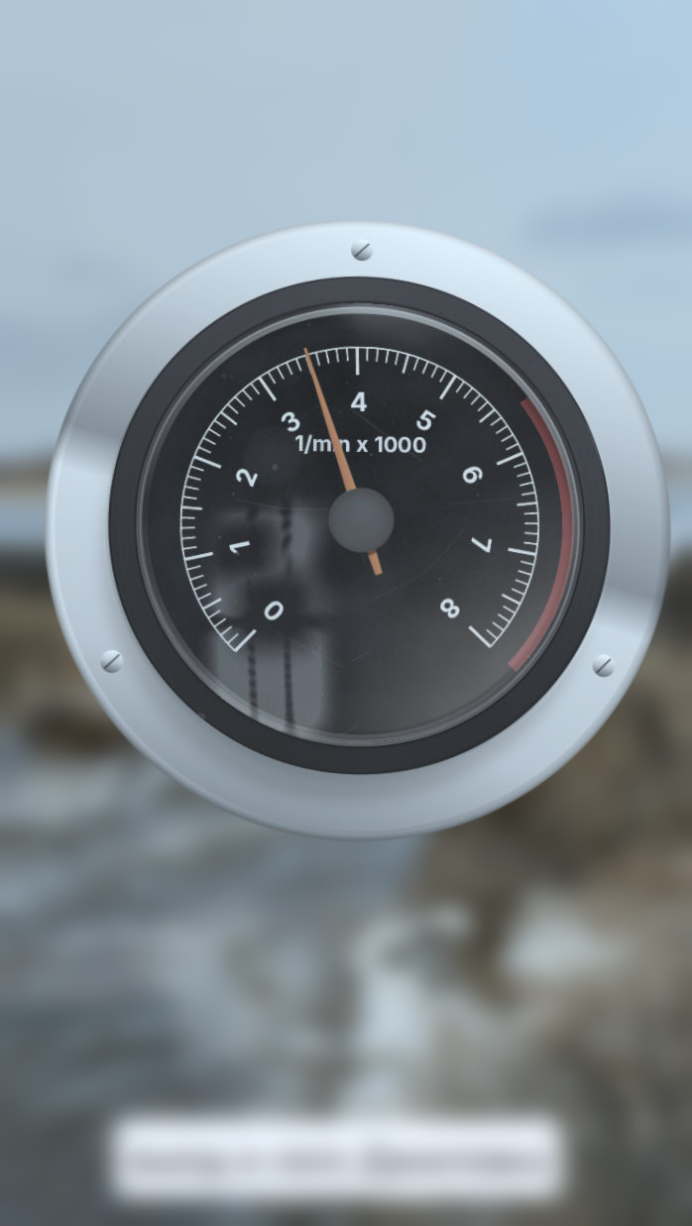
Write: 3500 rpm
